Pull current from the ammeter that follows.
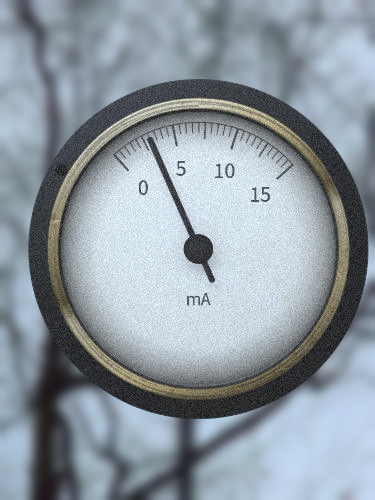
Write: 3 mA
